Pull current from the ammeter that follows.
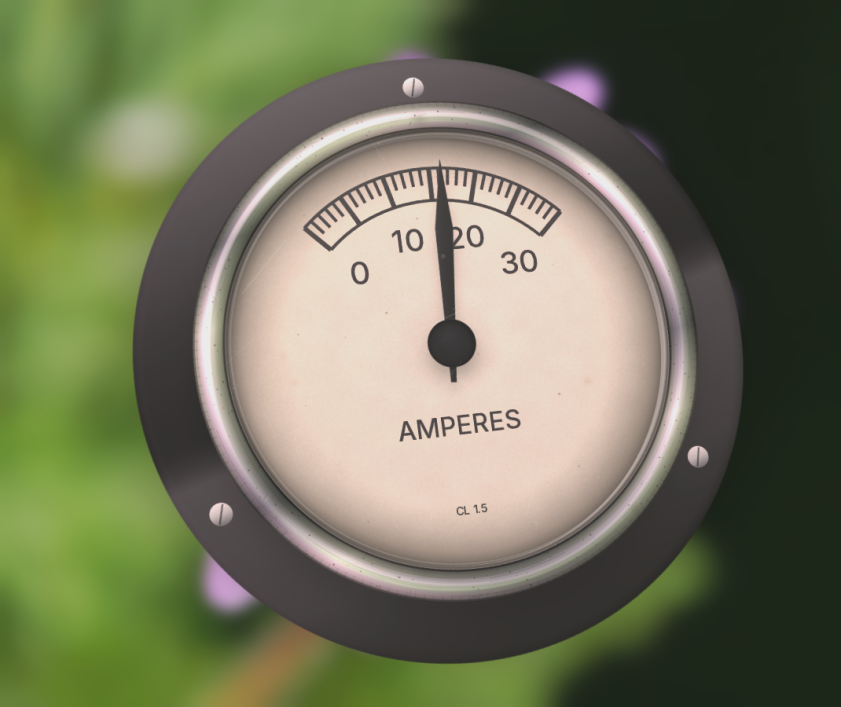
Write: 16 A
